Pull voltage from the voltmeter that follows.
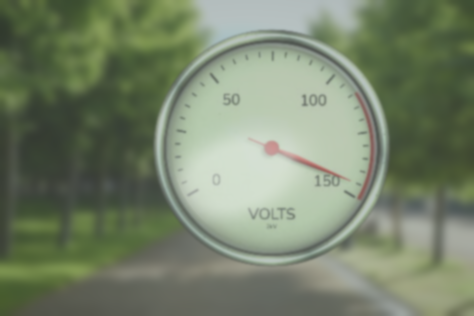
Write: 145 V
